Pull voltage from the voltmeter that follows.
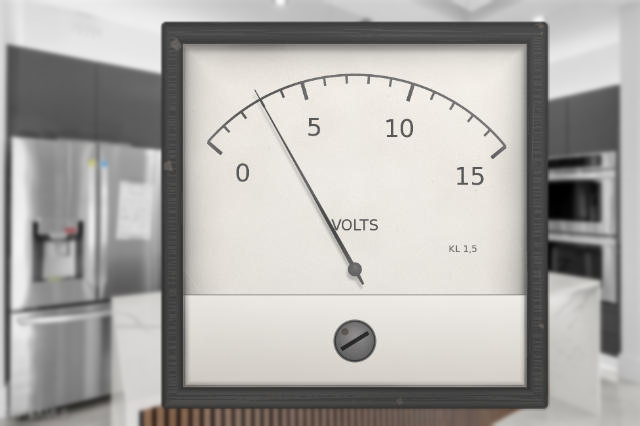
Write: 3 V
